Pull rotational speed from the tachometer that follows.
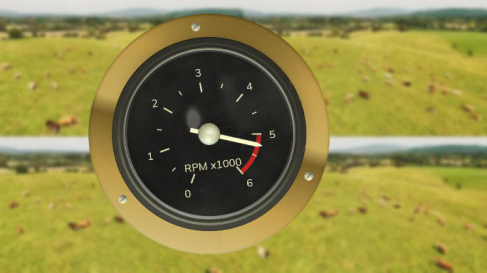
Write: 5250 rpm
